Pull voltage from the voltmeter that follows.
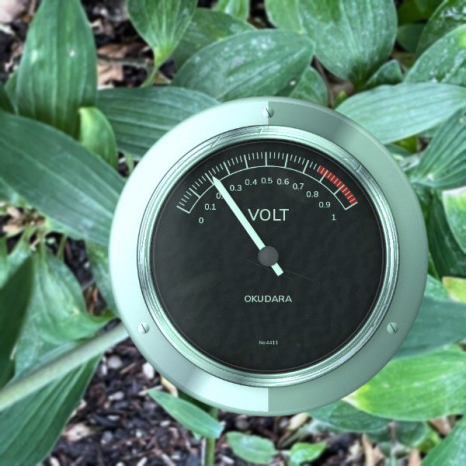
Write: 0.22 V
